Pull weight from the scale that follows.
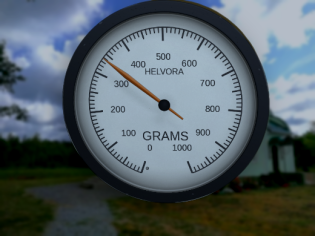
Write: 340 g
